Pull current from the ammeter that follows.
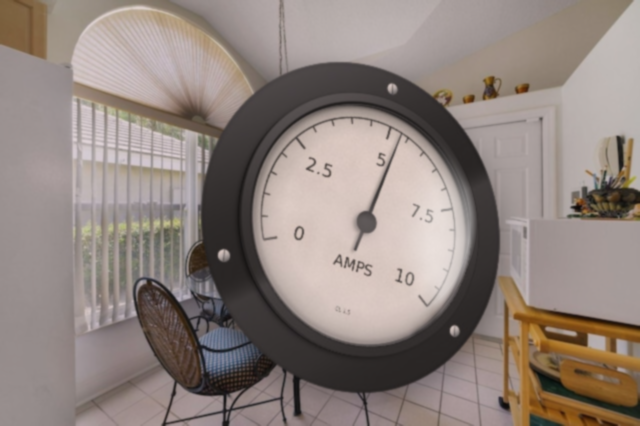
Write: 5.25 A
